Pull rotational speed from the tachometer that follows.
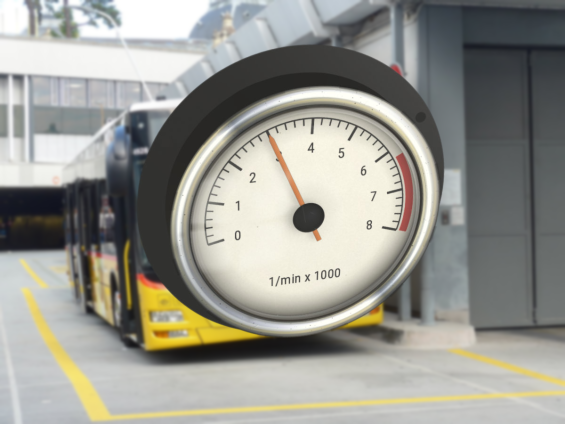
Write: 3000 rpm
